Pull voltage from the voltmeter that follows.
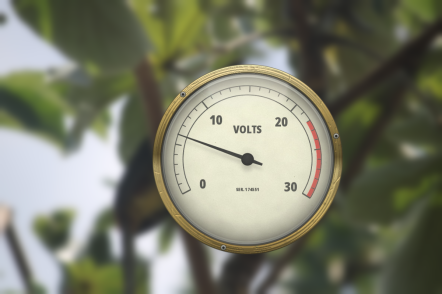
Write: 6 V
